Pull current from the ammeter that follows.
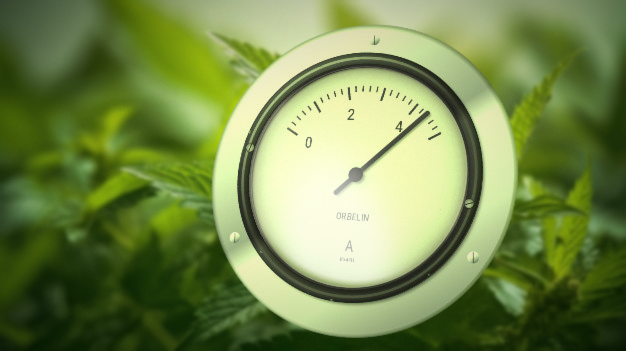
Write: 4.4 A
